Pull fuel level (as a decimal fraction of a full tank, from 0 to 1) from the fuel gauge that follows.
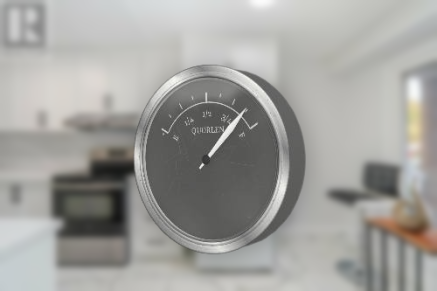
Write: 0.875
